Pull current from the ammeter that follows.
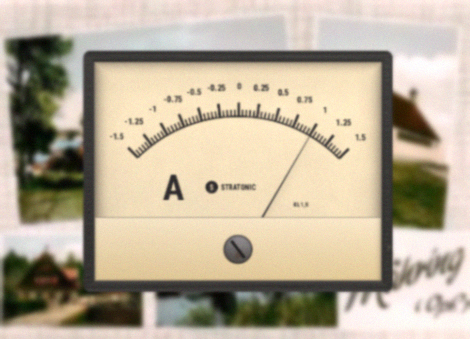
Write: 1 A
